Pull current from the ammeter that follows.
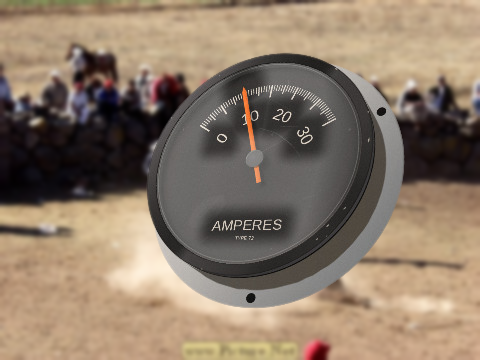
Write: 10 A
